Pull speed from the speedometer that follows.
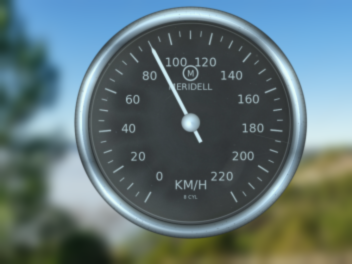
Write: 90 km/h
